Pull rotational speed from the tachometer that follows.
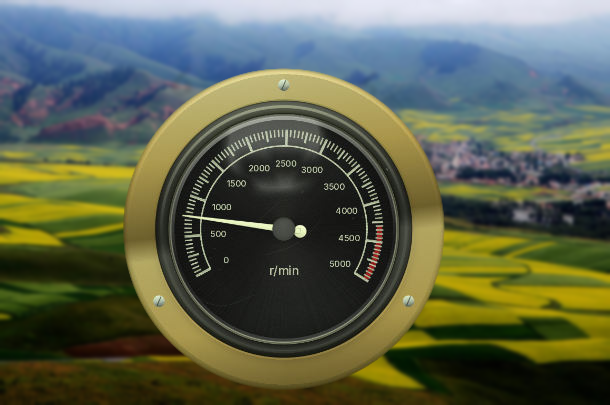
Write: 750 rpm
